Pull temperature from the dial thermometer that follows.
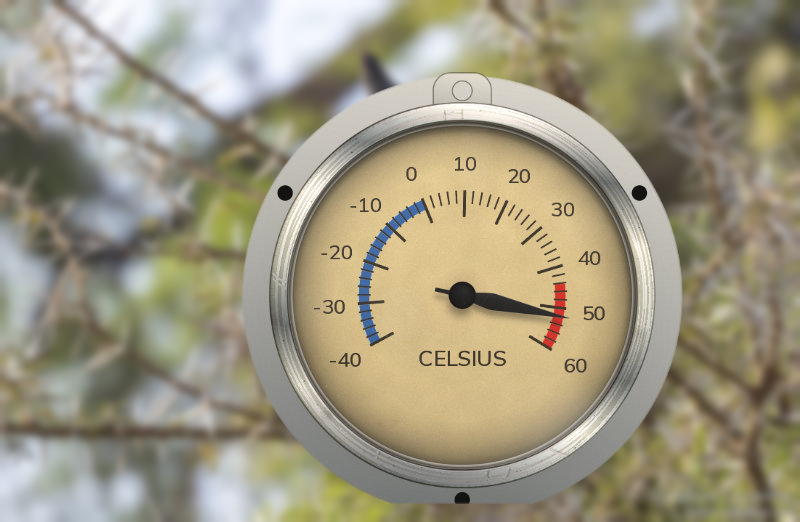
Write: 52 °C
